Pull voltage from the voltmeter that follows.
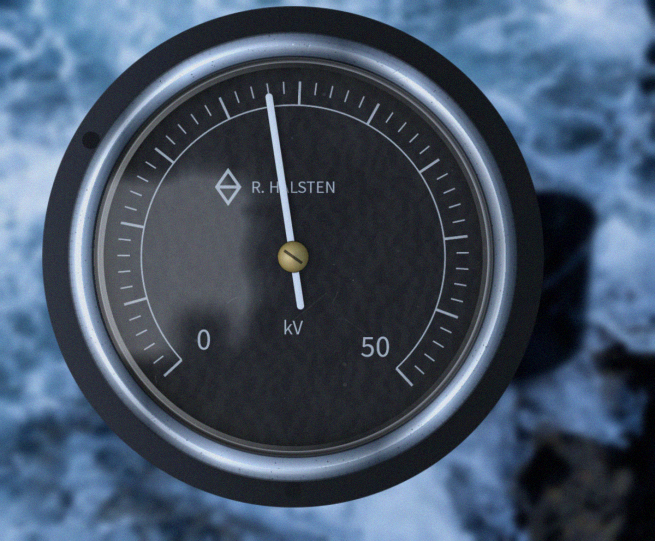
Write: 23 kV
